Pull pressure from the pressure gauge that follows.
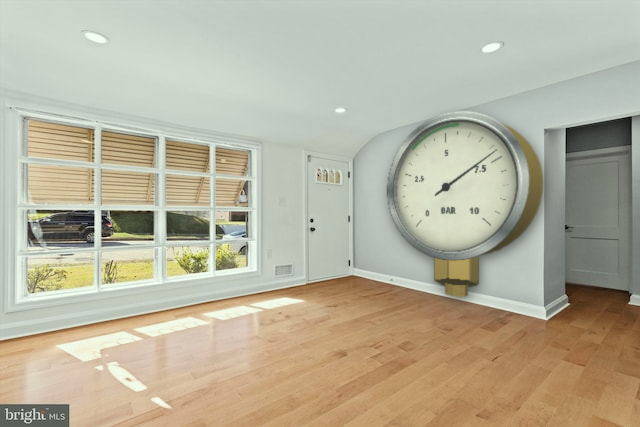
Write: 7.25 bar
